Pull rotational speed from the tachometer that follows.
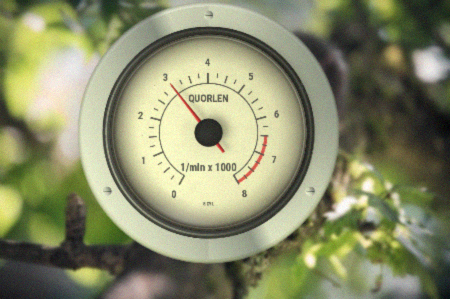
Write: 3000 rpm
